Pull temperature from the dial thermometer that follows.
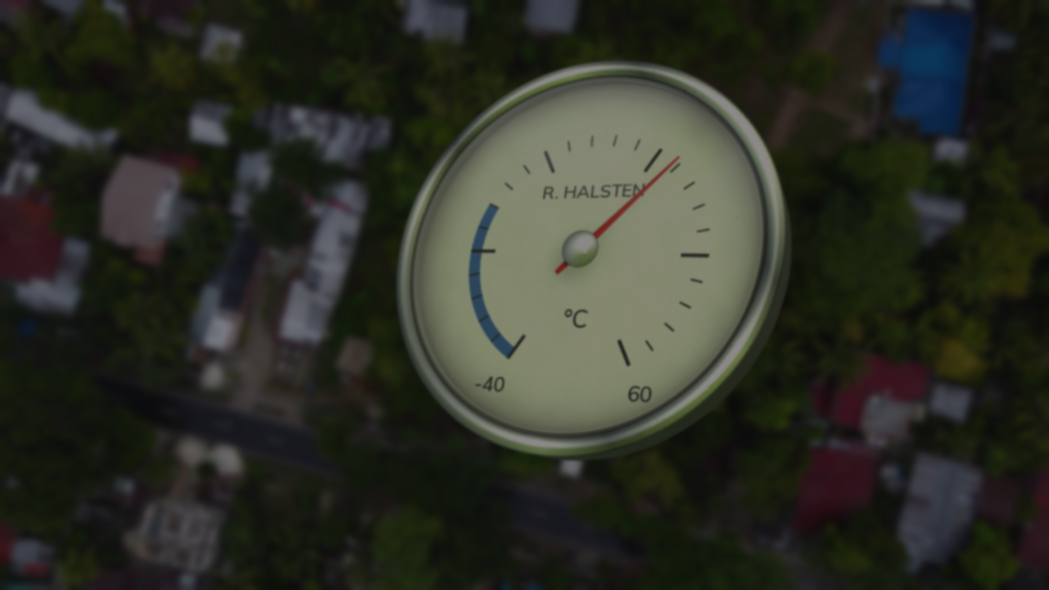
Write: 24 °C
